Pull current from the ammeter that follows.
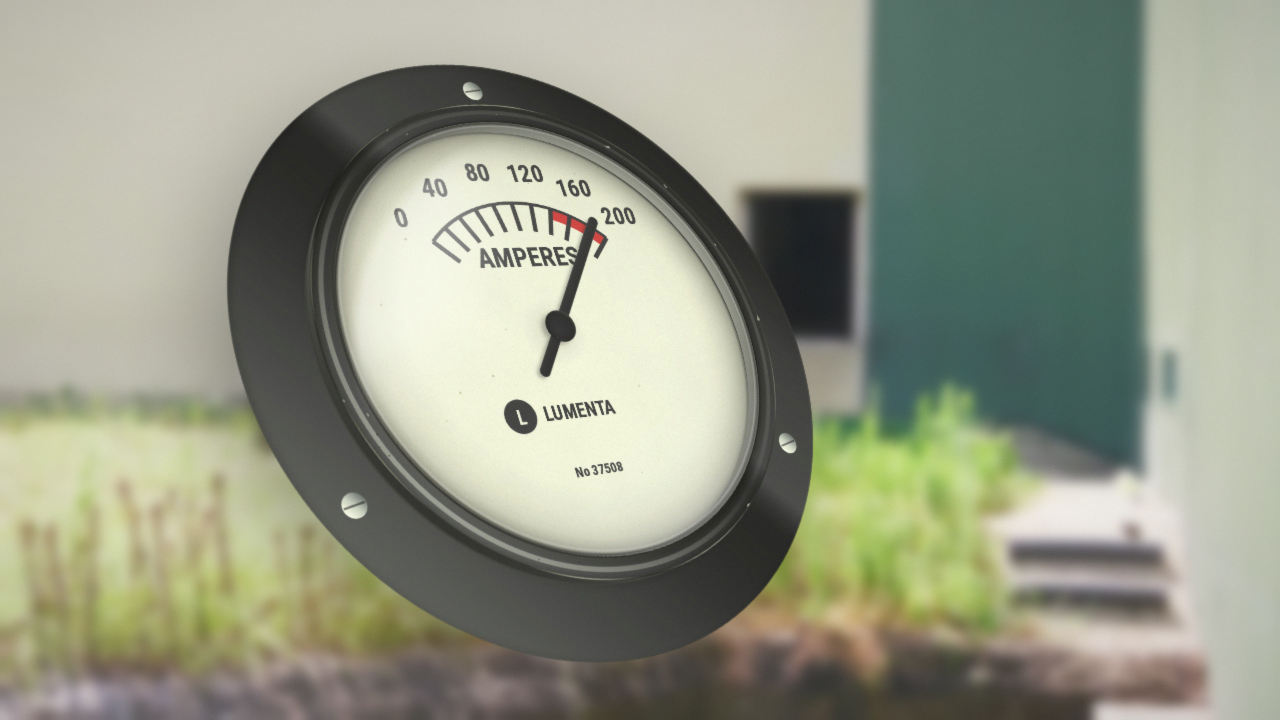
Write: 180 A
